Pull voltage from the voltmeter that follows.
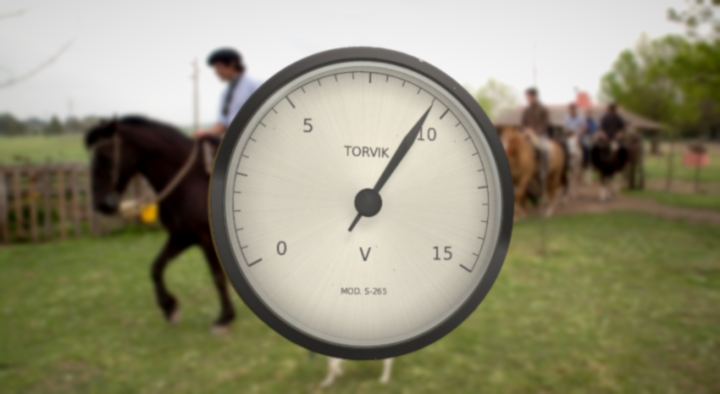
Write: 9.5 V
